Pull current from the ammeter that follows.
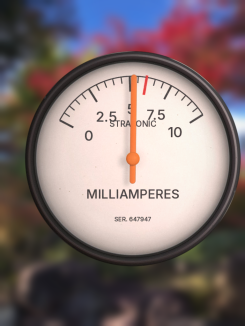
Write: 5.25 mA
